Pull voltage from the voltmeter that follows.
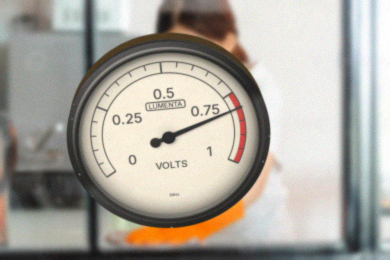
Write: 0.8 V
